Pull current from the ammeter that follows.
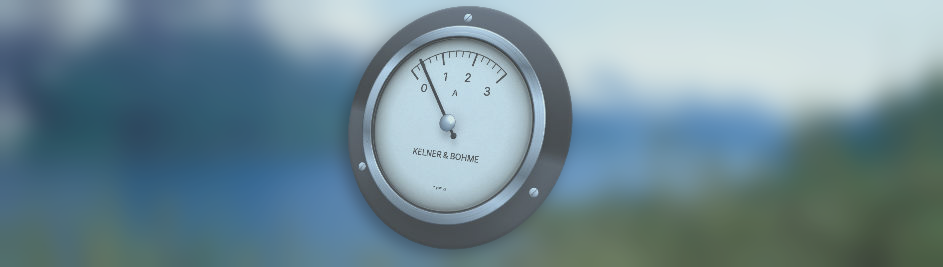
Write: 0.4 A
